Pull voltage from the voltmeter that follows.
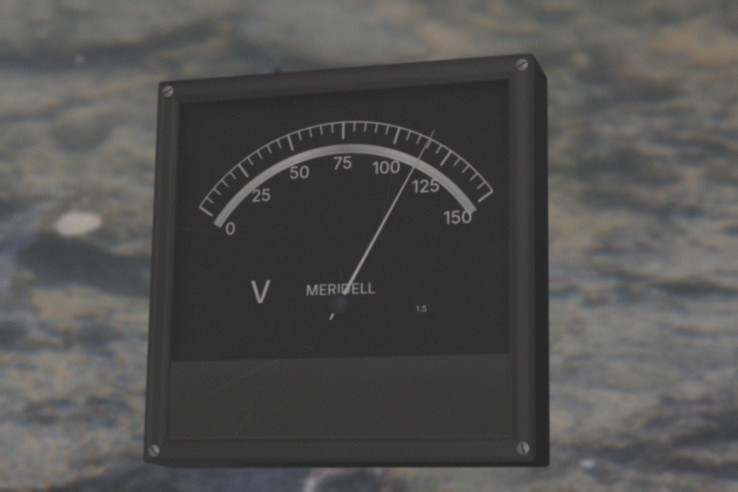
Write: 115 V
